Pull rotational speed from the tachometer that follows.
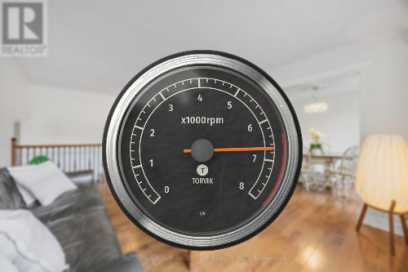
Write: 6700 rpm
